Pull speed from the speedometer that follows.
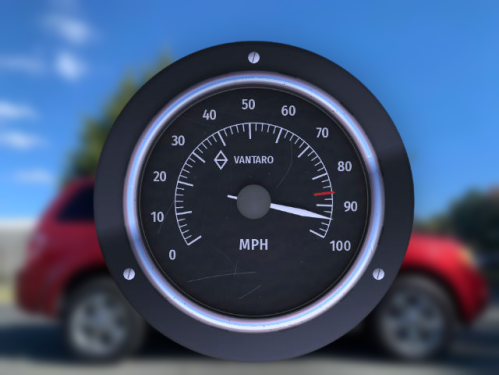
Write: 94 mph
